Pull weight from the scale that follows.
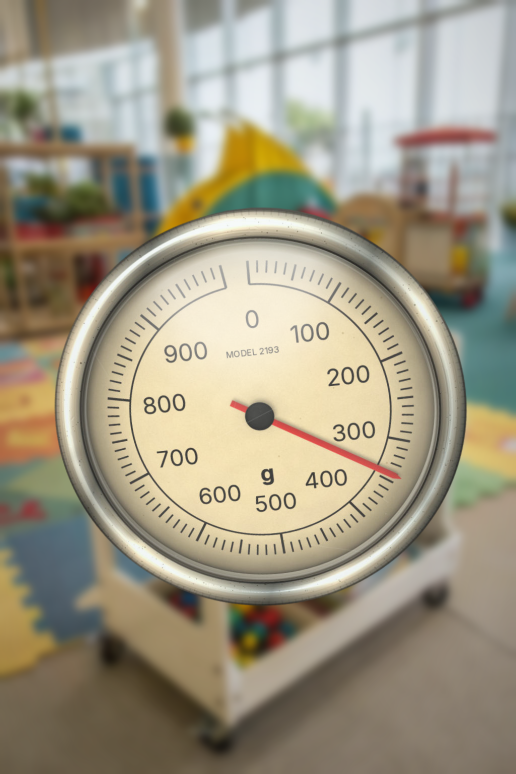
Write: 340 g
